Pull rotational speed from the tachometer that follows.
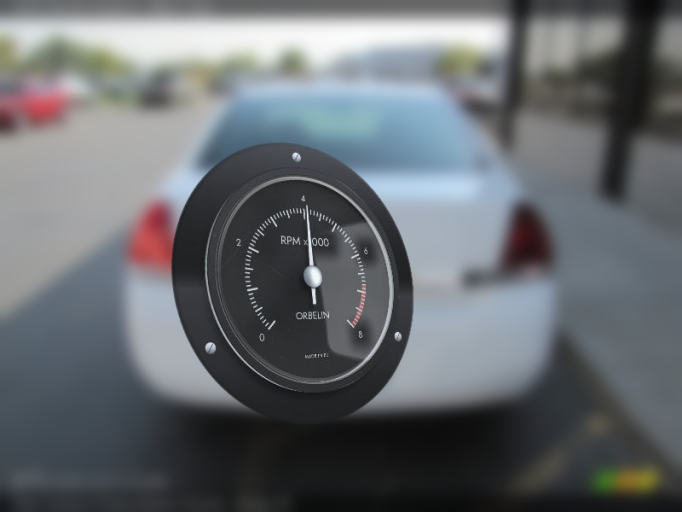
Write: 4000 rpm
